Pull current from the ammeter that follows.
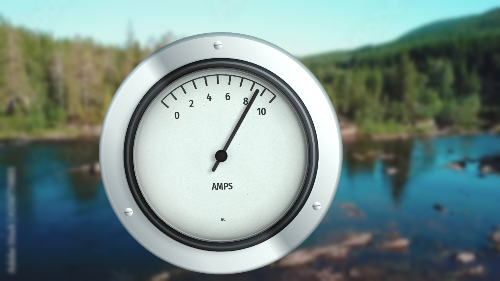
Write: 8.5 A
